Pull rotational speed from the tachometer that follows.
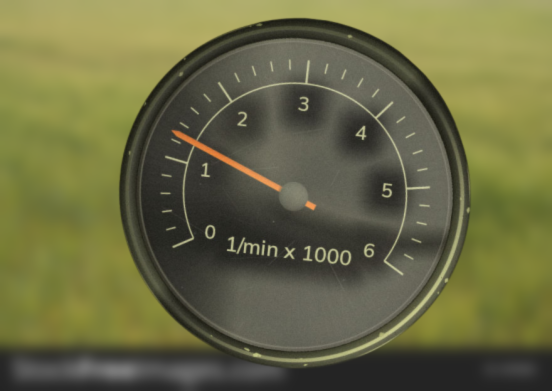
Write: 1300 rpm
